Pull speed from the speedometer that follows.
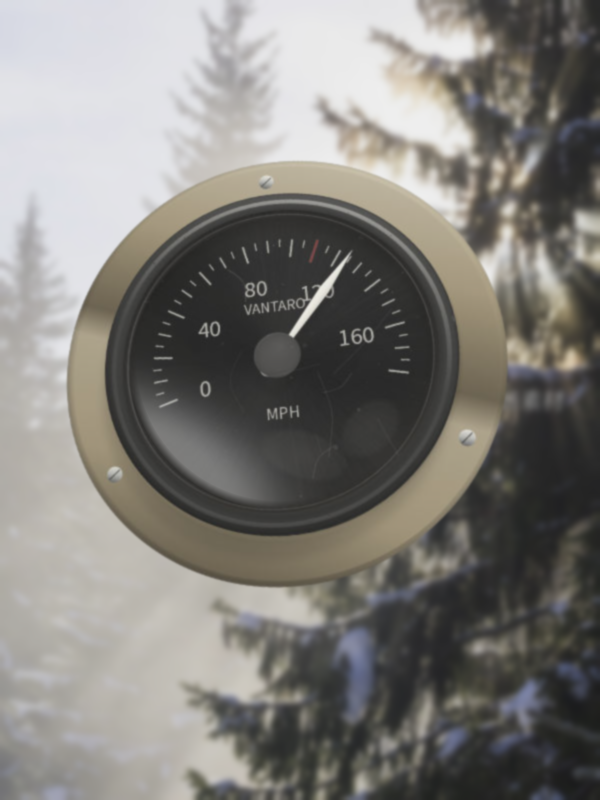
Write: 125 mph
